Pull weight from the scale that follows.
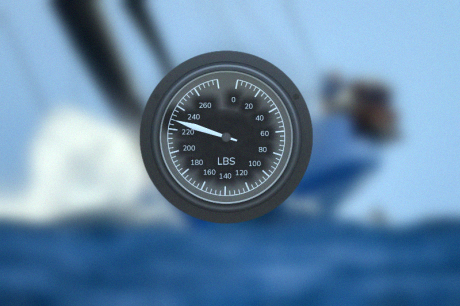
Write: 228 lb
